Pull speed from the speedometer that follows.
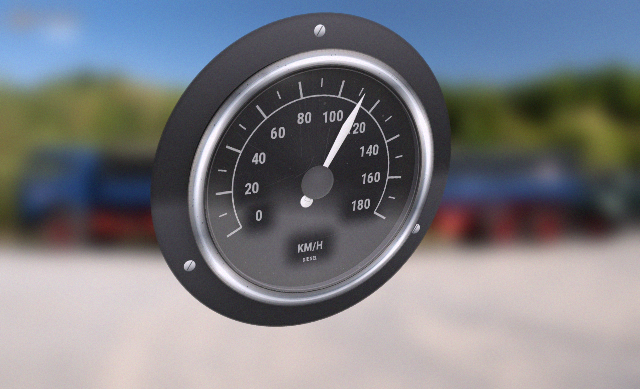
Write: 110 km/h
